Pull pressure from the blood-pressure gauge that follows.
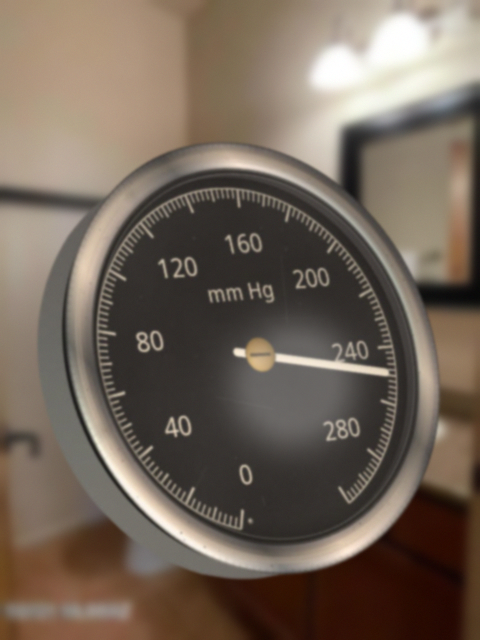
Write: 250 mmHg
